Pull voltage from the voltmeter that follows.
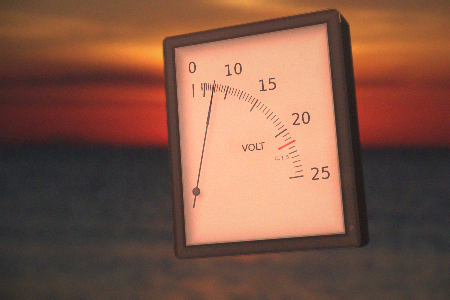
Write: 7.5 V
